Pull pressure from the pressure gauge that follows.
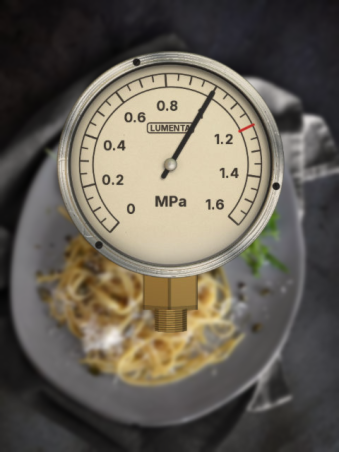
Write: 1 MPa
